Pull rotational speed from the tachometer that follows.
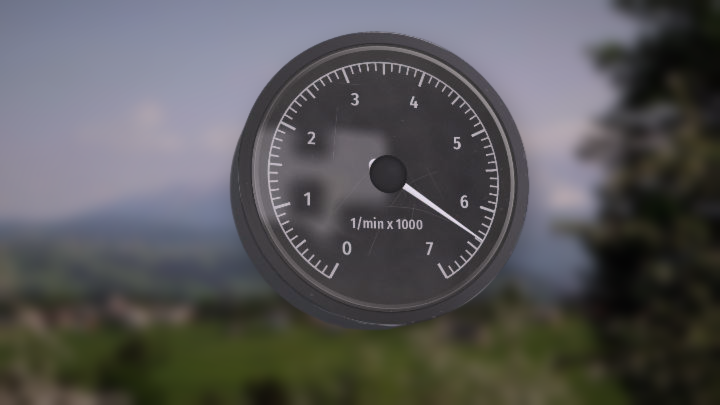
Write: 6400 rpm
